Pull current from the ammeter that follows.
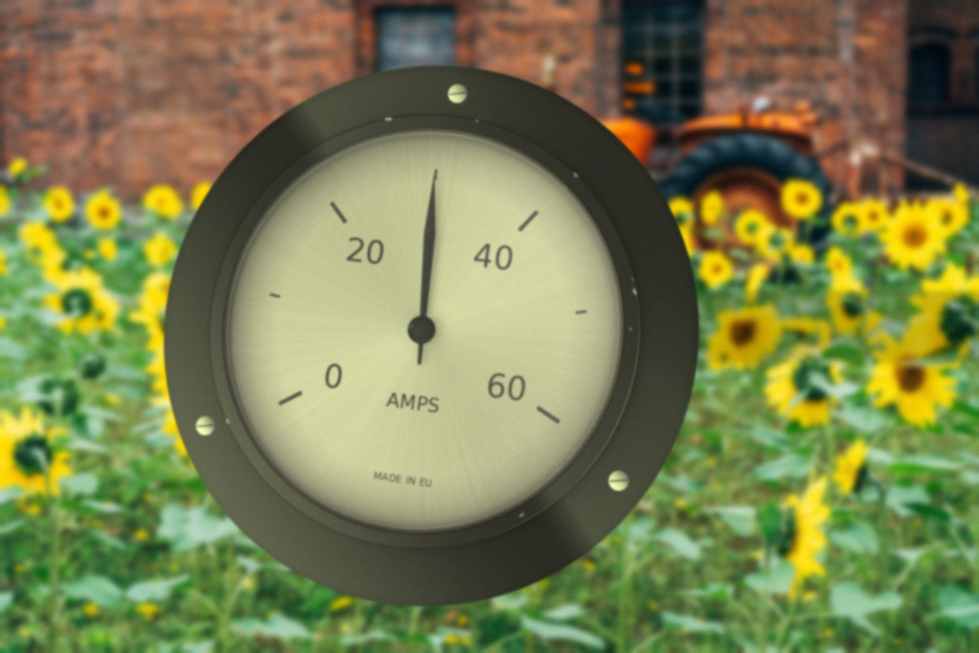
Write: 30 A
